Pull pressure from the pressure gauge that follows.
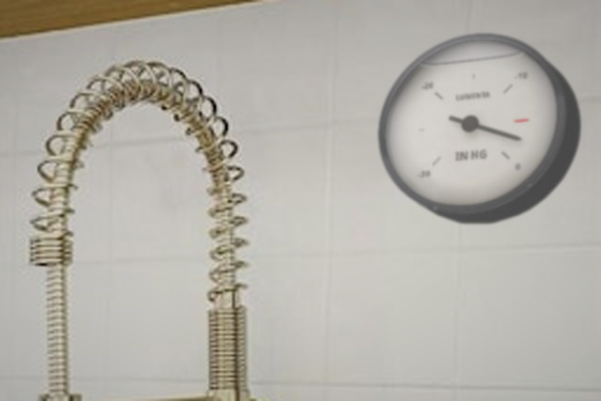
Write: -2.5 inHg
